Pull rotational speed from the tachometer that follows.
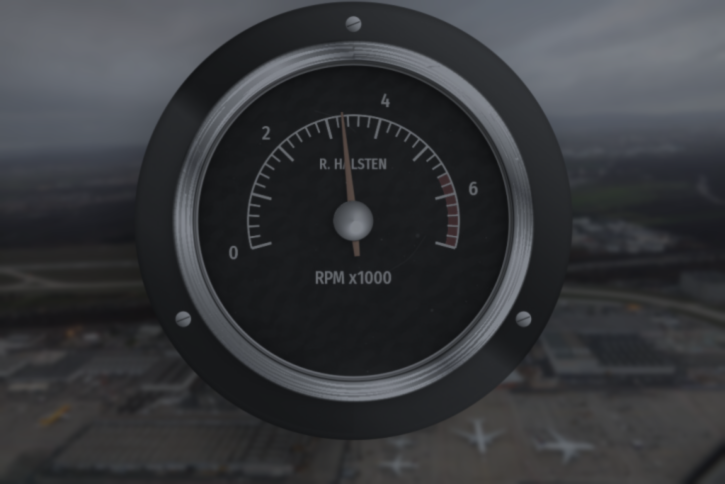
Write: 3300 rpm
